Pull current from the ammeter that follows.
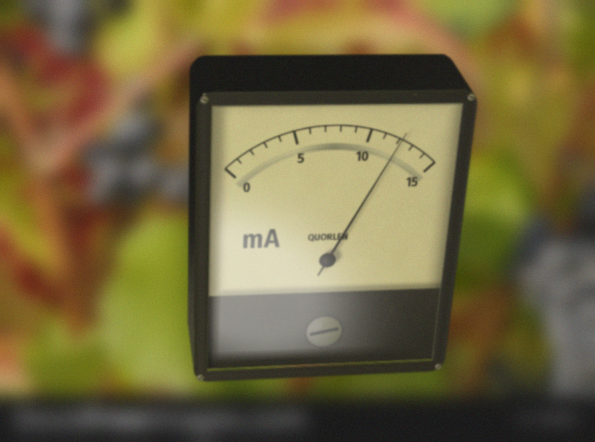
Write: 12 mA
